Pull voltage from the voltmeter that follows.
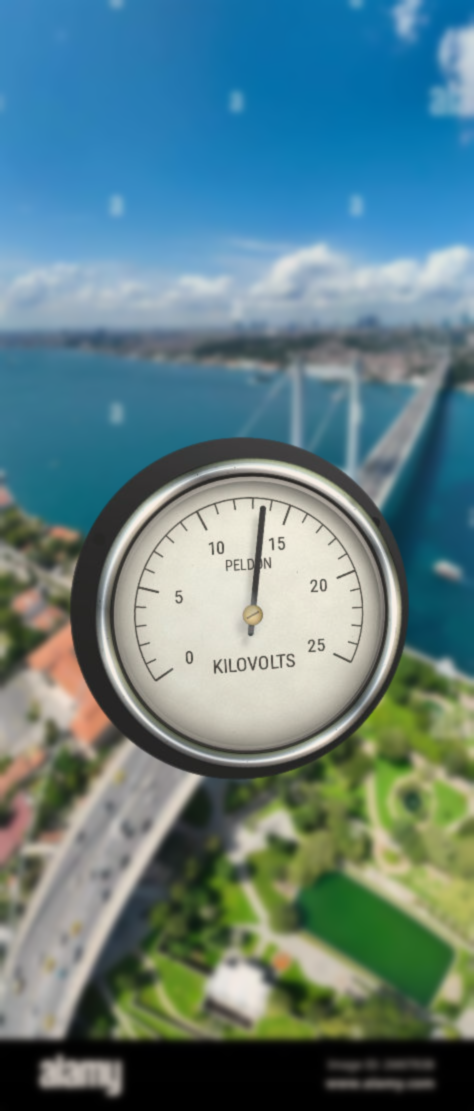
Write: 13.5 kV
